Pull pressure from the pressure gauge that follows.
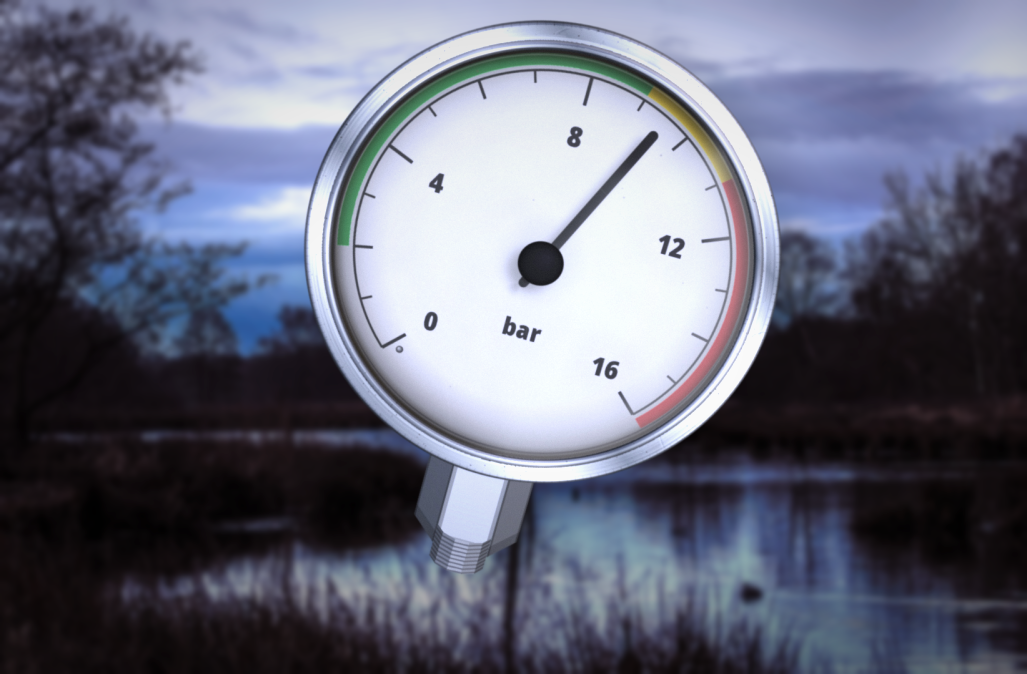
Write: 9.5 bar
